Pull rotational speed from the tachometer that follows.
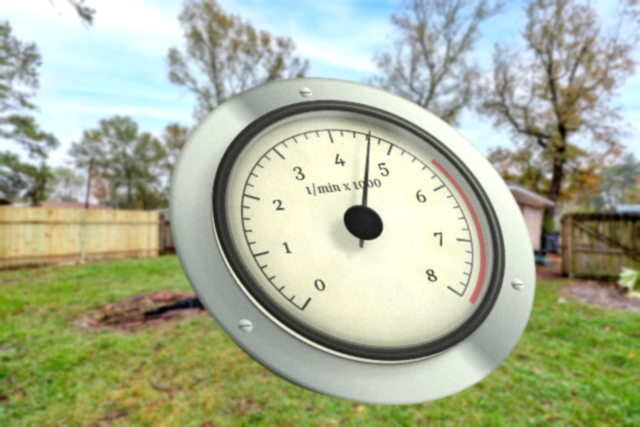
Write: 4600 rpm
